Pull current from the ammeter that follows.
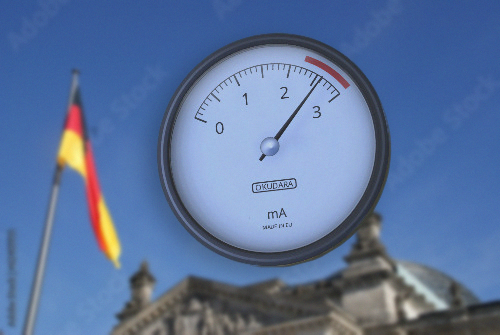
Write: 2.6 mA
